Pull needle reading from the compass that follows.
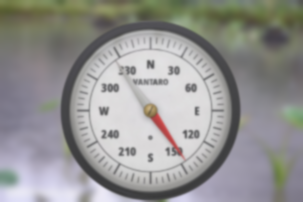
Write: 145 °
